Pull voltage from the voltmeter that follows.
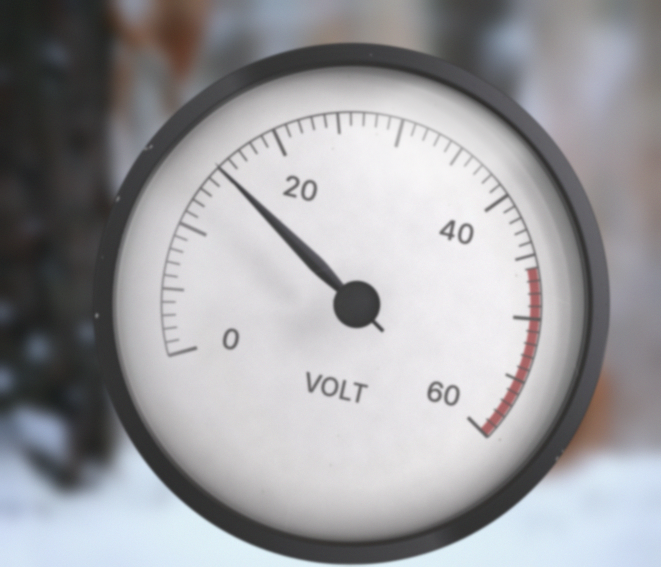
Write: 15 V
